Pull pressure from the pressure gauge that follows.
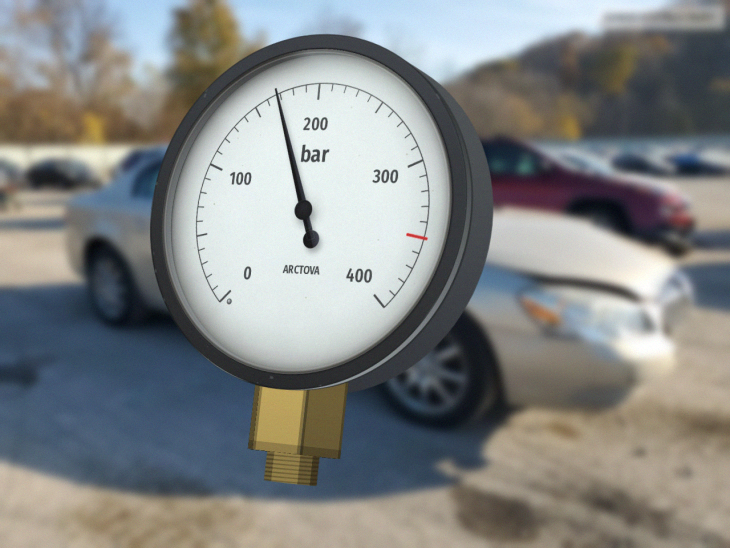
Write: 170 bar
